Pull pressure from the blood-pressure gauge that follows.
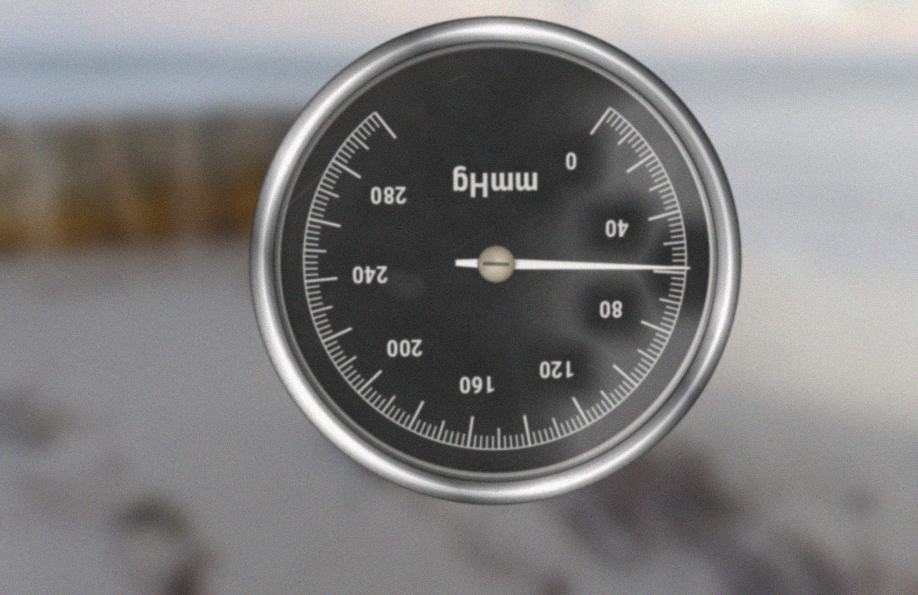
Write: 58 mmHg
